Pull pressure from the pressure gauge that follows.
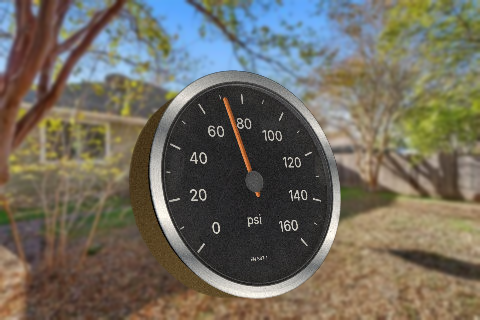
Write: 70 psi
